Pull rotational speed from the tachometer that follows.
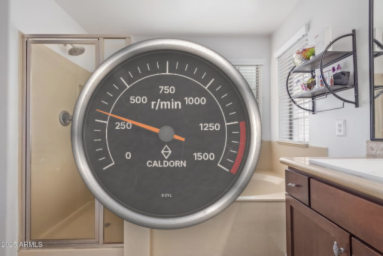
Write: 300 rpm
